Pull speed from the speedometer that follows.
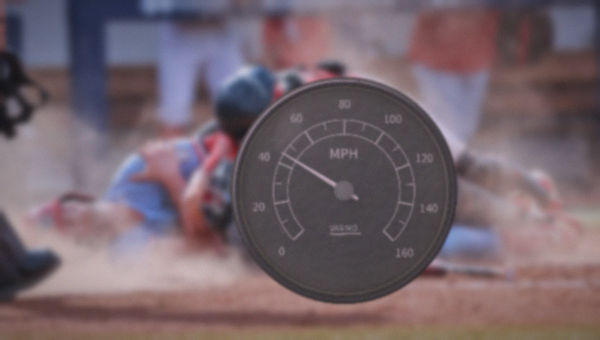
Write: 45 mph
